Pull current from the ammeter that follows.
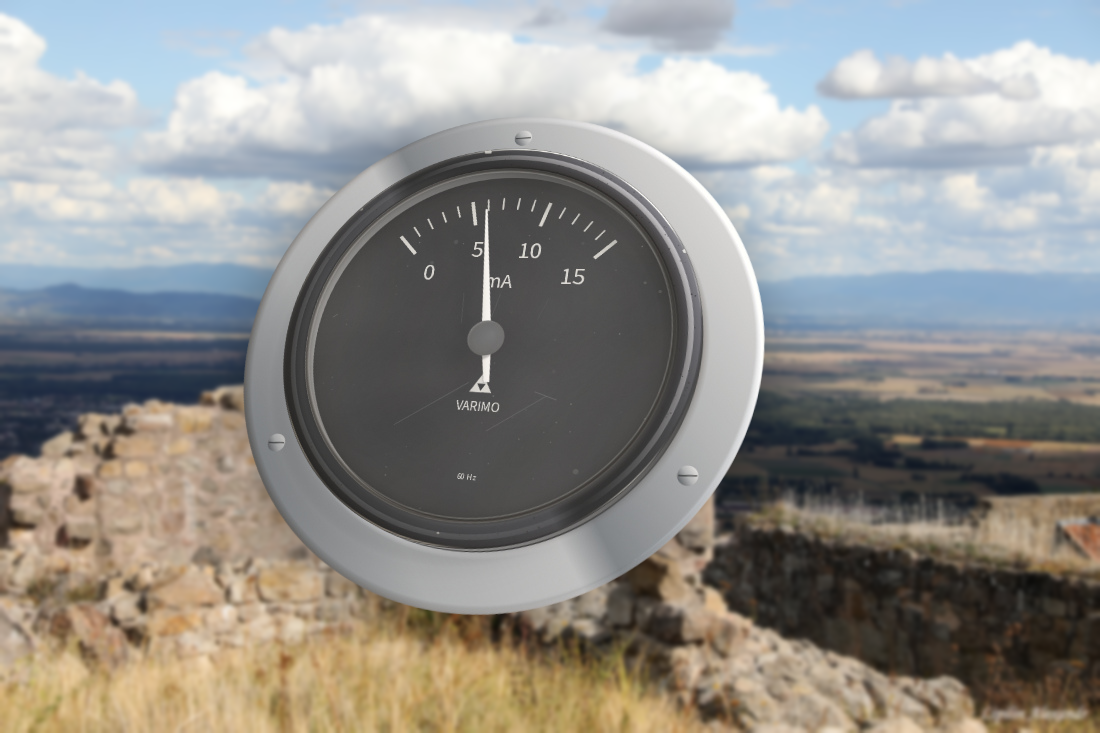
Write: 6 mA
